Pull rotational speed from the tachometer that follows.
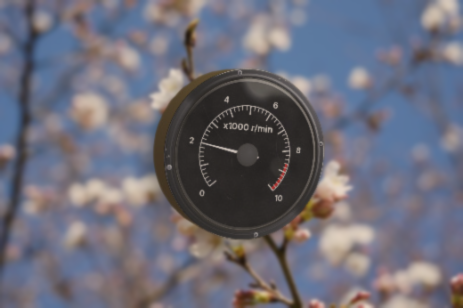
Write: 2000 rpm
